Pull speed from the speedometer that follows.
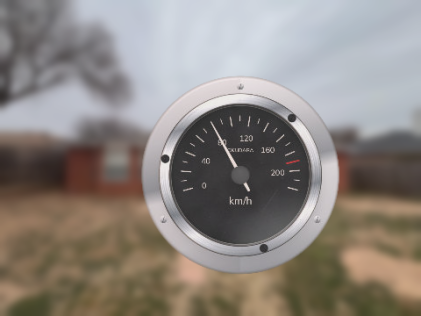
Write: 80 km/h
